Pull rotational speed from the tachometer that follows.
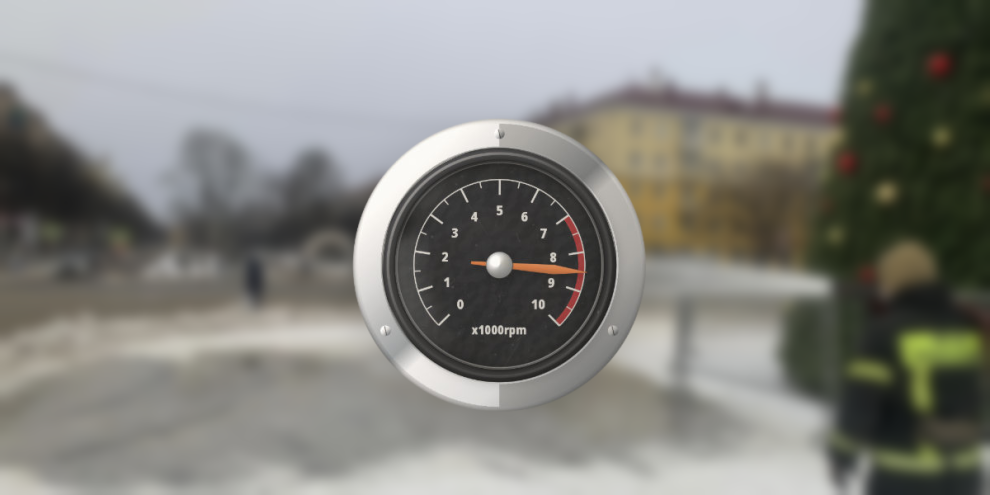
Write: 8500 rpm
